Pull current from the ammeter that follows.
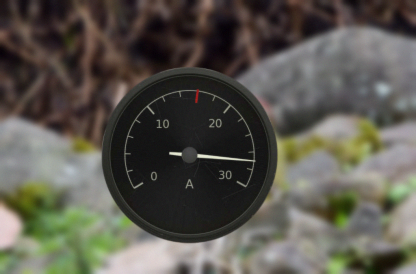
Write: 27 A
